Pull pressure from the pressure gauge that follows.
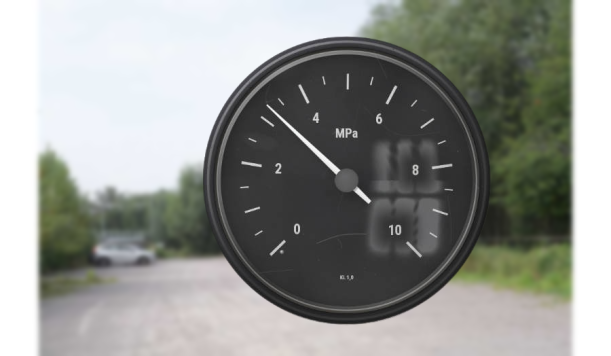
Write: 3.25 MPa
